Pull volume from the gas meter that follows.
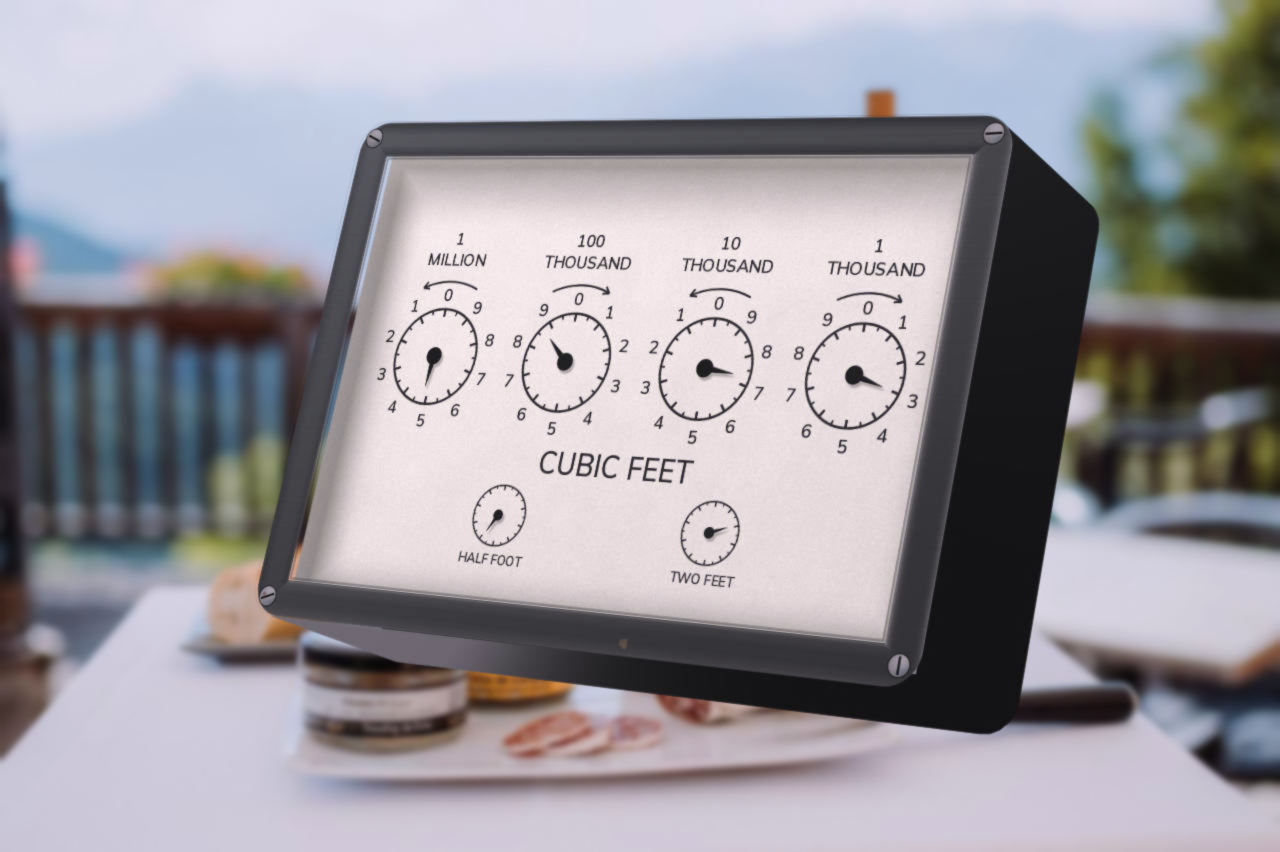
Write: 487300 ft³
